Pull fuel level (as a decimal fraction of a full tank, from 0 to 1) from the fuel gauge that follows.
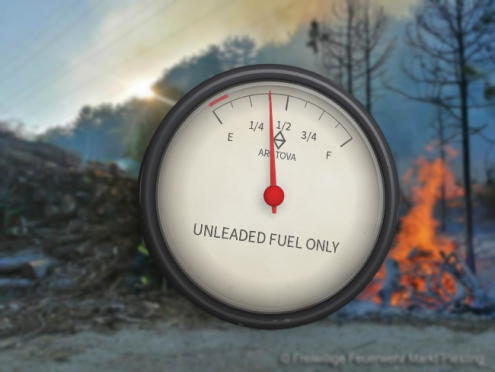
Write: 0.375
